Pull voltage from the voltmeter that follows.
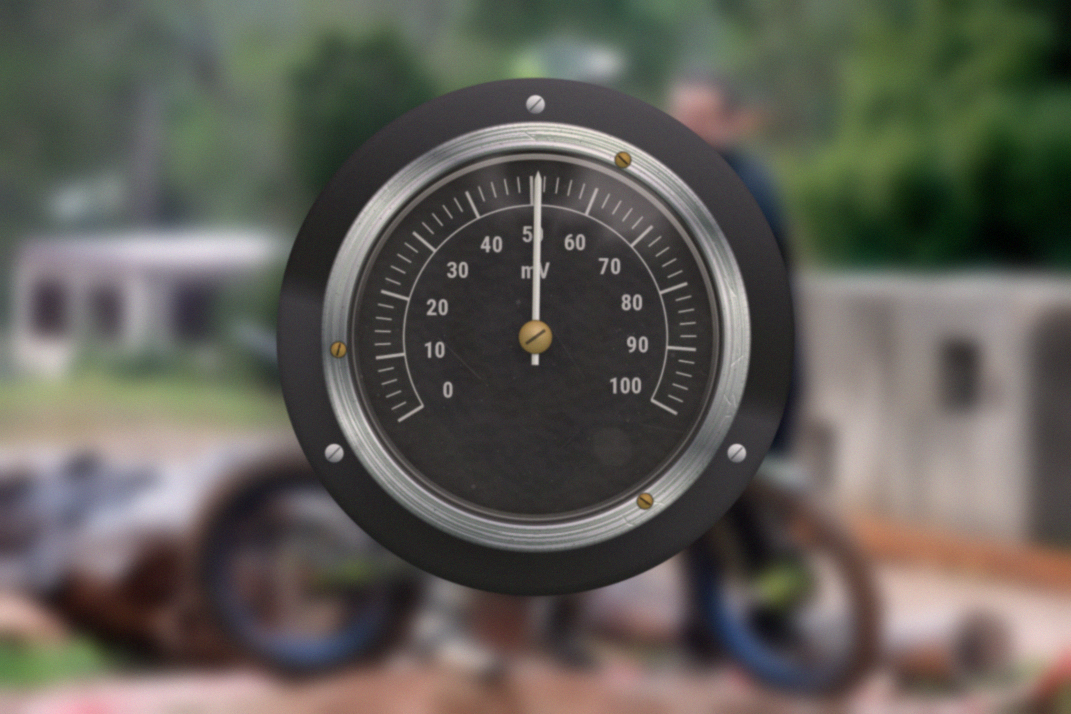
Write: 51 mV
